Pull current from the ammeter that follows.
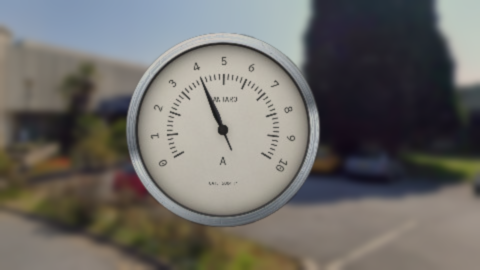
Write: 4 A
